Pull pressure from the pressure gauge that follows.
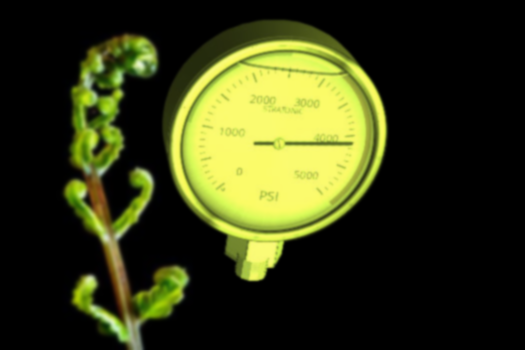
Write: 4100 psi
